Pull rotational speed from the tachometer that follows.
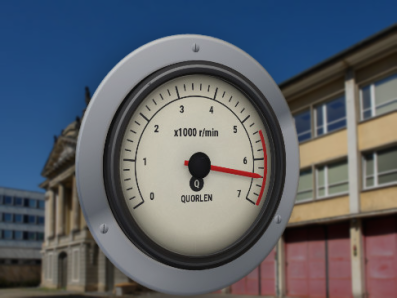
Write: 6400 rpm
